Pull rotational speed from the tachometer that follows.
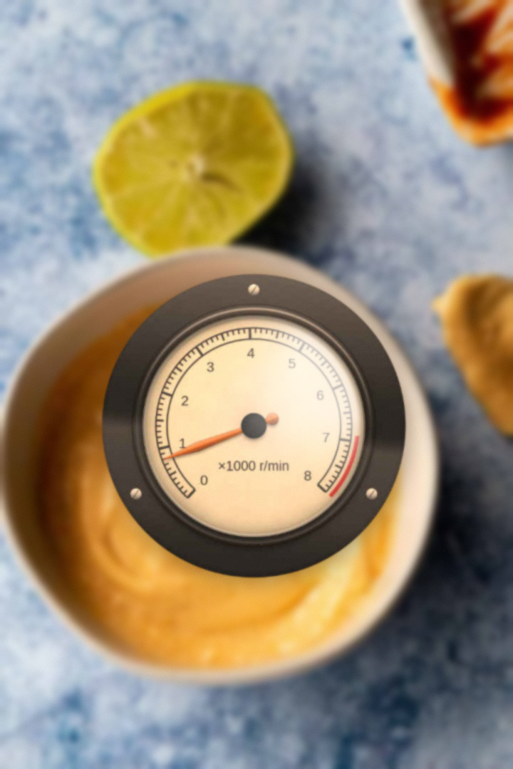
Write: 800 rpm
